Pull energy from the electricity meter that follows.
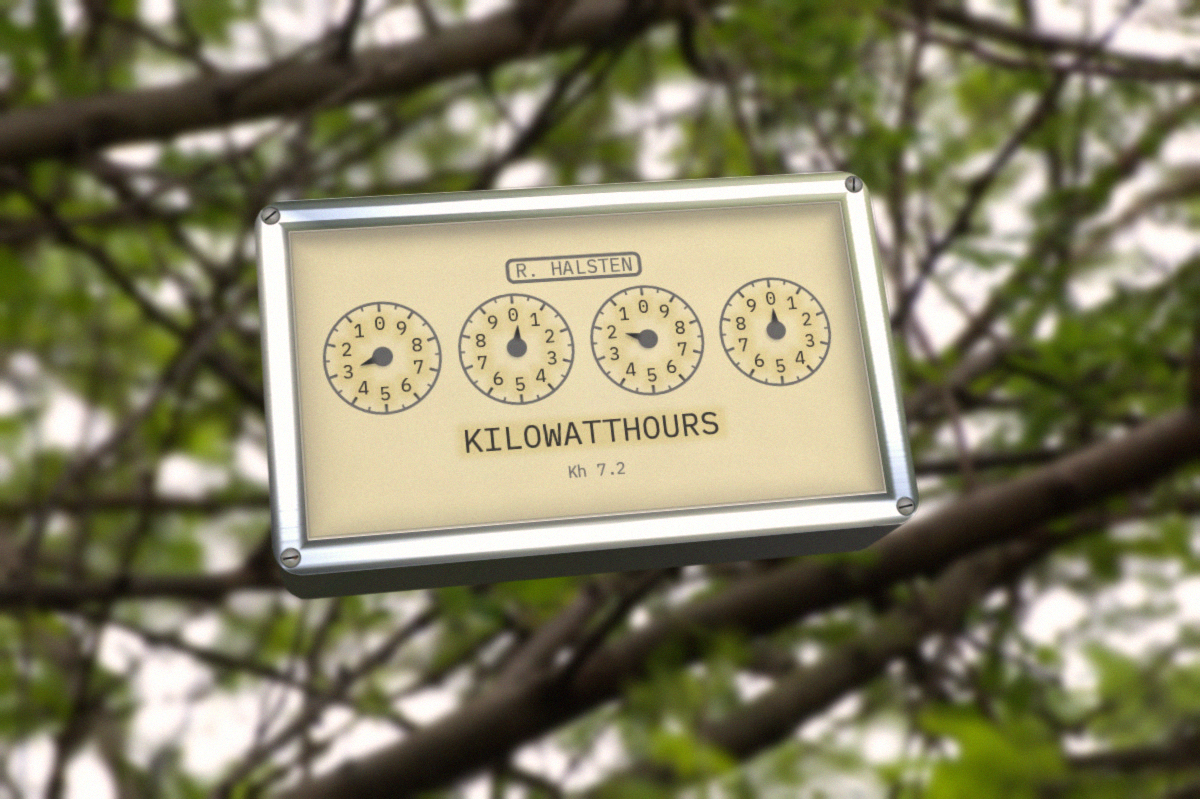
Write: 3020 kWh
